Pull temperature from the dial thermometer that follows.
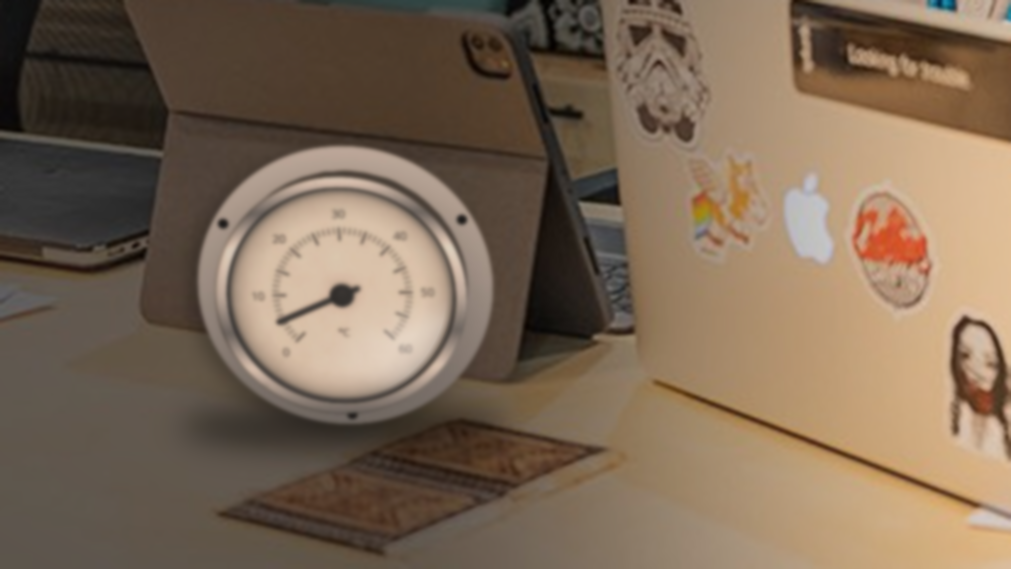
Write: 5 °C
